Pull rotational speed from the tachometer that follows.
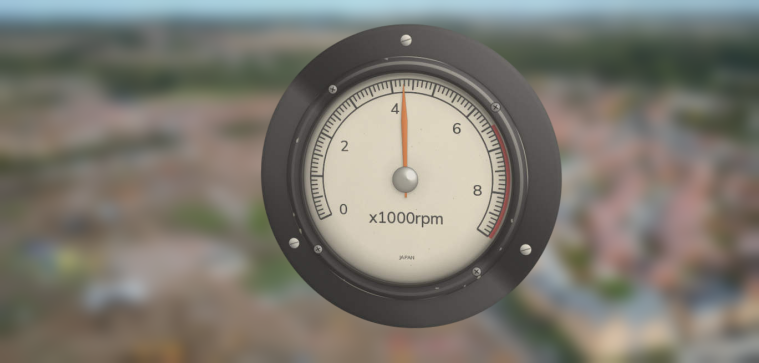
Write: 4300 rpm
